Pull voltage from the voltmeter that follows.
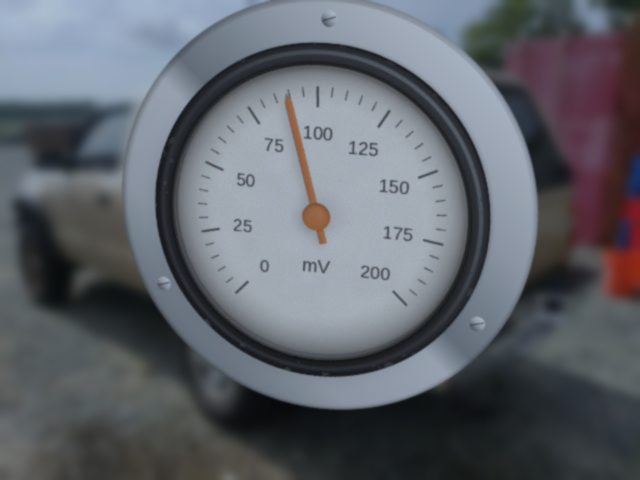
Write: 90 mV
